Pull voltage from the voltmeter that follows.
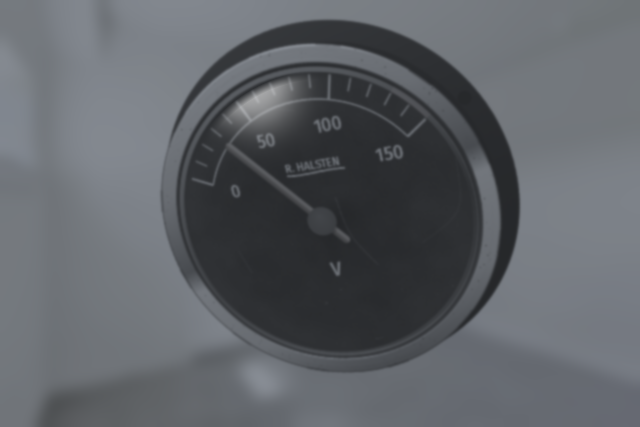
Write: 30 V
